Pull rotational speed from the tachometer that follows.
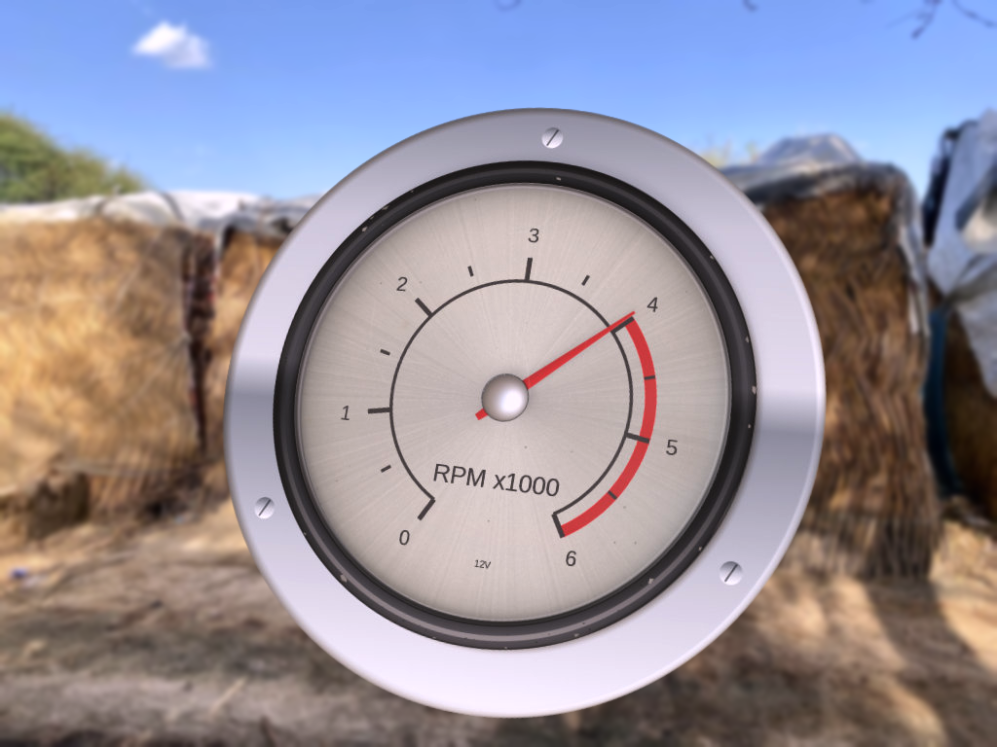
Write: 4000 rpm
